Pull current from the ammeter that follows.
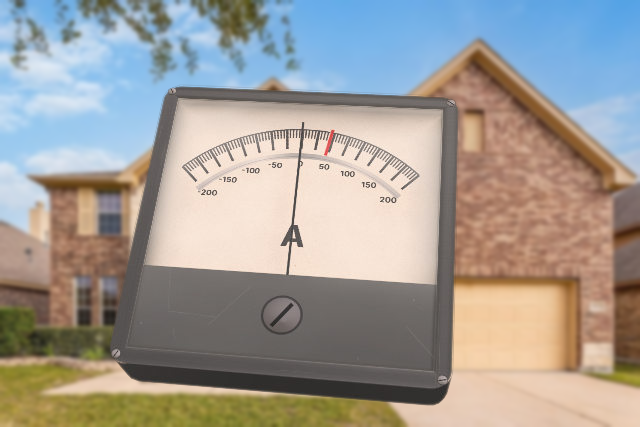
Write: 0 A
